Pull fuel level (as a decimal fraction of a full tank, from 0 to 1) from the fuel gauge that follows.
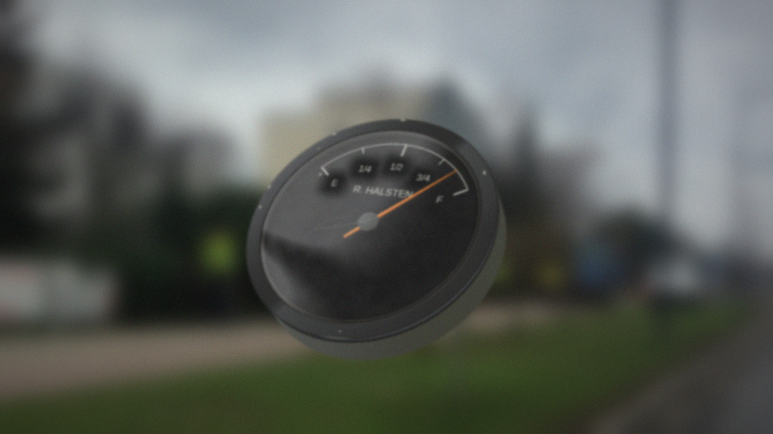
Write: 0.875
